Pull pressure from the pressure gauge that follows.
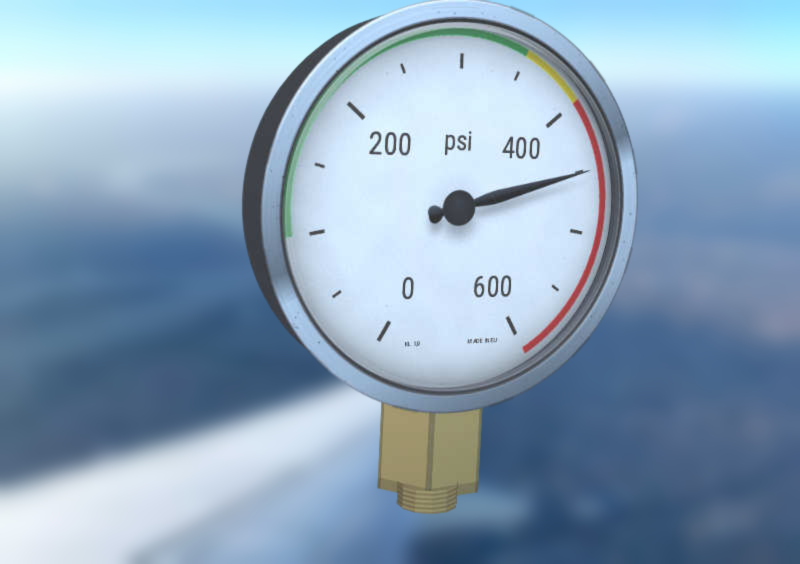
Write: 450 psi
